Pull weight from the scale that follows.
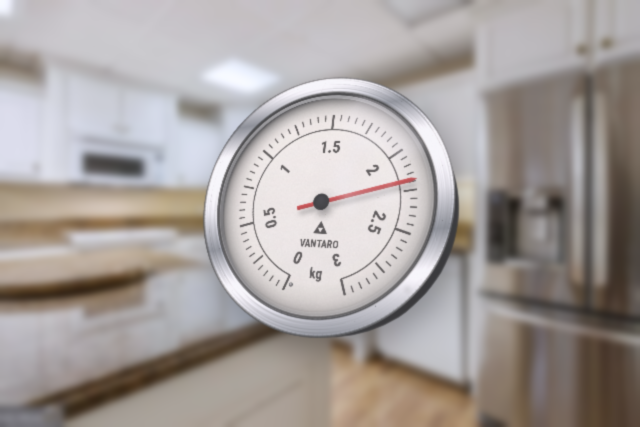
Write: 2.2 kg
